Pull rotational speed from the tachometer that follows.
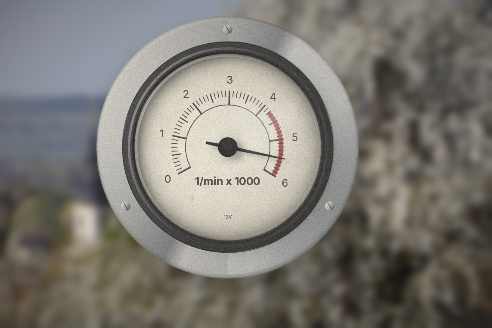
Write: 5500 rpm
